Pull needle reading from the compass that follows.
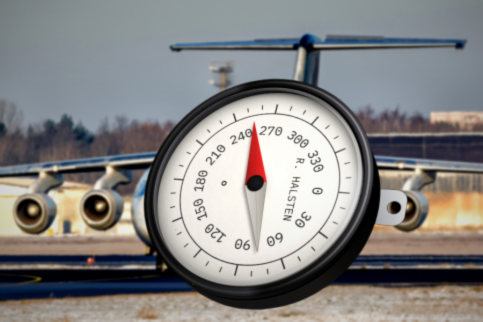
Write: 255 °
